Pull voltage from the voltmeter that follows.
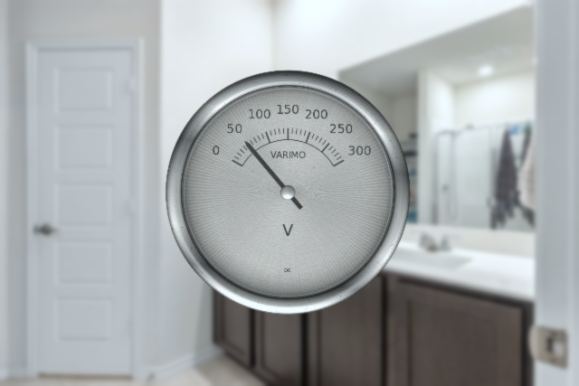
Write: 50 V
